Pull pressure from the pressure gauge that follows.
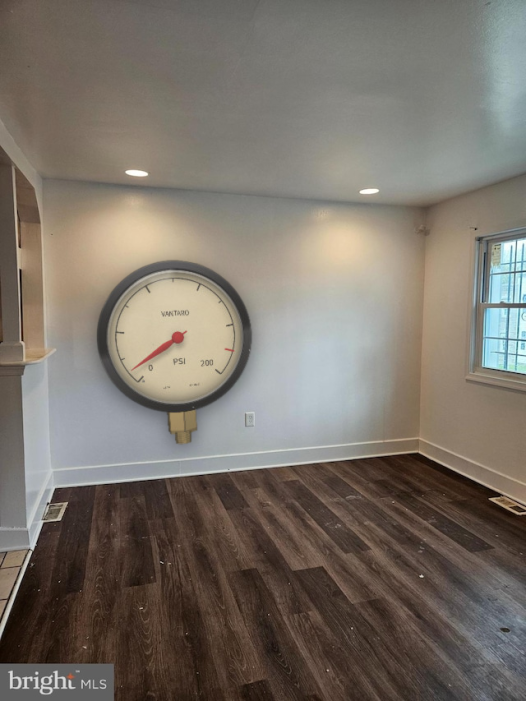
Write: 10 psi
